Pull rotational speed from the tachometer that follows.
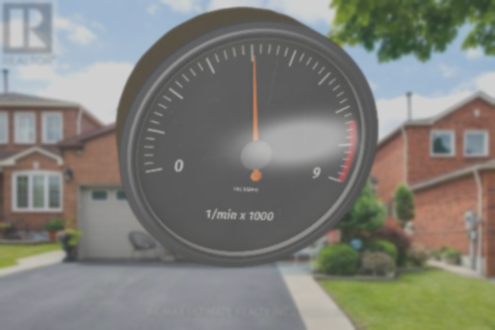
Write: 4000 rpm
